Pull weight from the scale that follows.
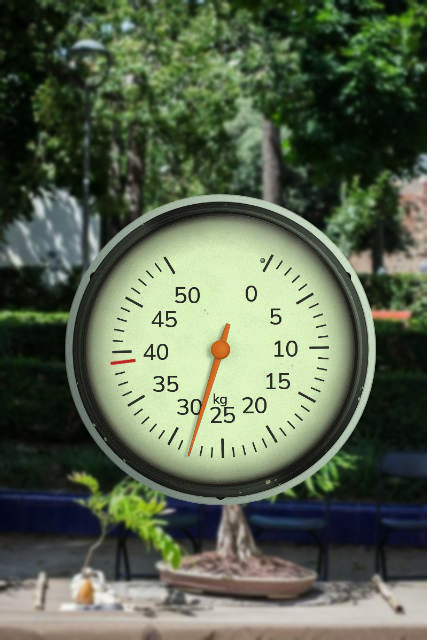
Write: 28 kg
